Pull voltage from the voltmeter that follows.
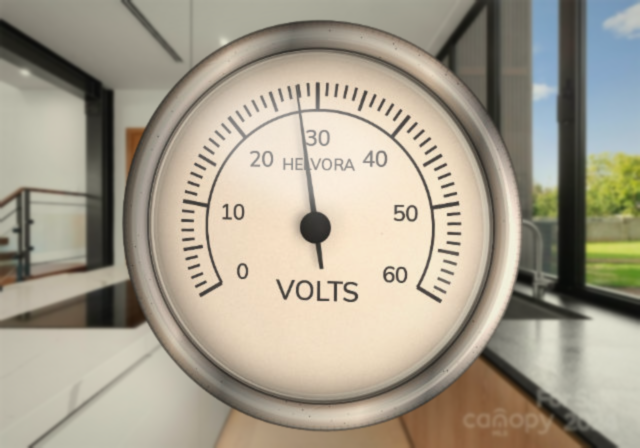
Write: 28 V
